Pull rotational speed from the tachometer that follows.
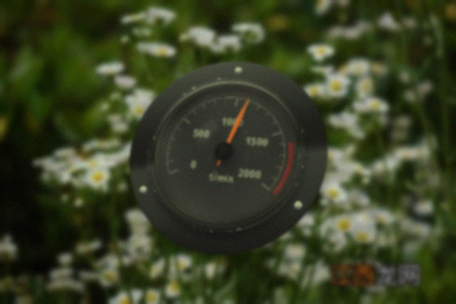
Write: 1100 rpm
